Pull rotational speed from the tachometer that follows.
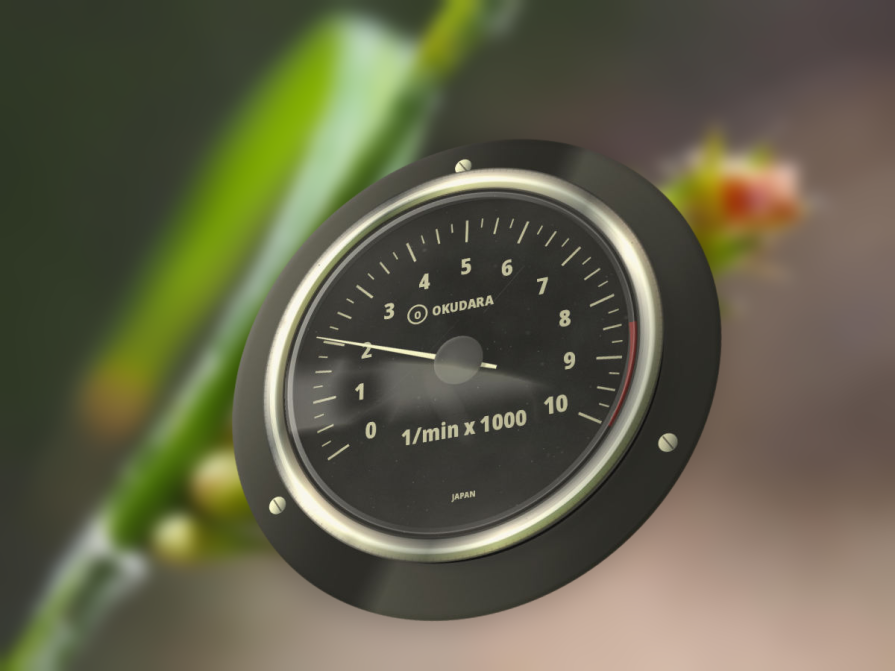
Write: 2000 rpm
